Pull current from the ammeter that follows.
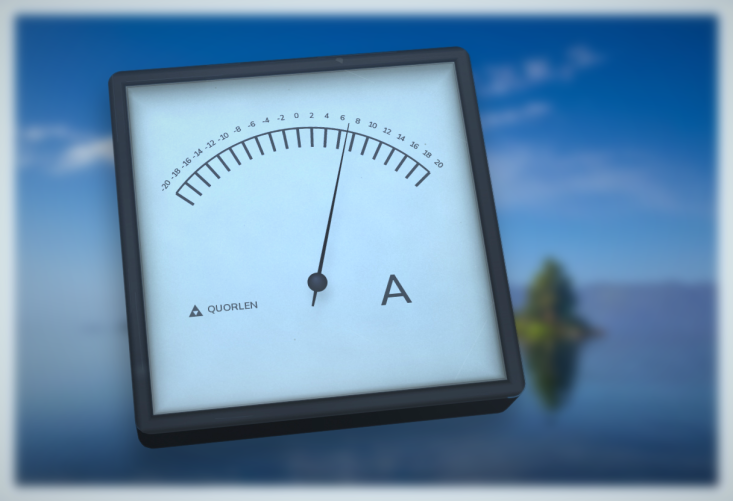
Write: 7 A
